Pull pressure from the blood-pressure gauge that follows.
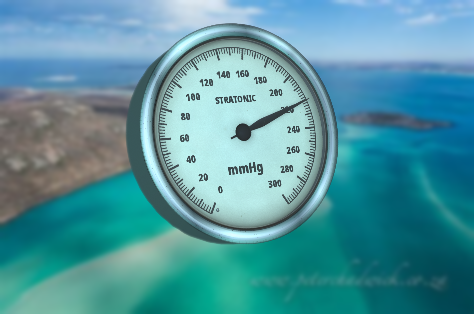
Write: 220 mmHg
